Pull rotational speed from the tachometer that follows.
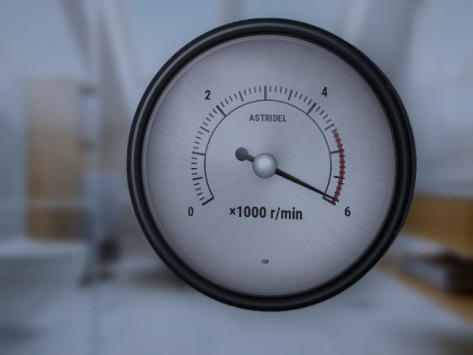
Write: 5900 rpm
